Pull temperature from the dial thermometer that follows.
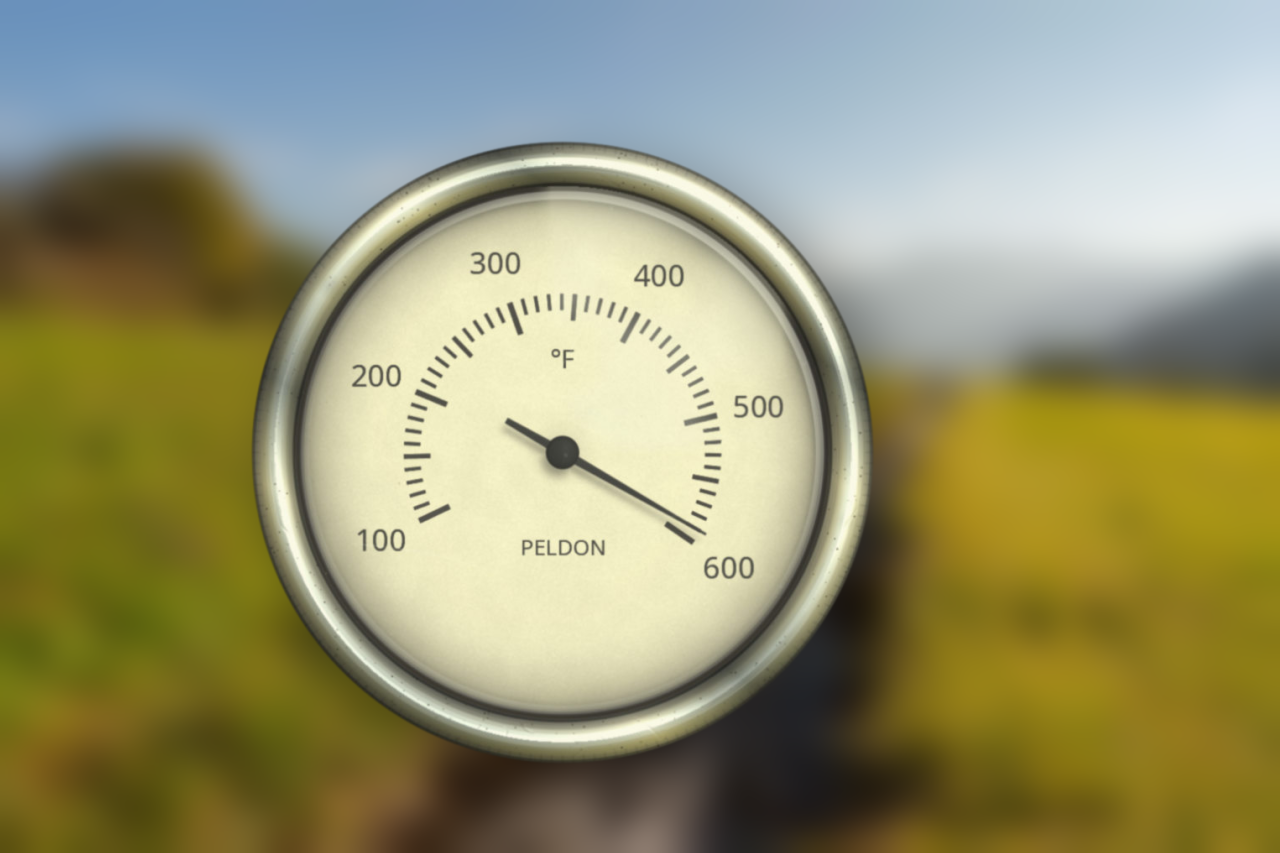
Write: 590 °F
